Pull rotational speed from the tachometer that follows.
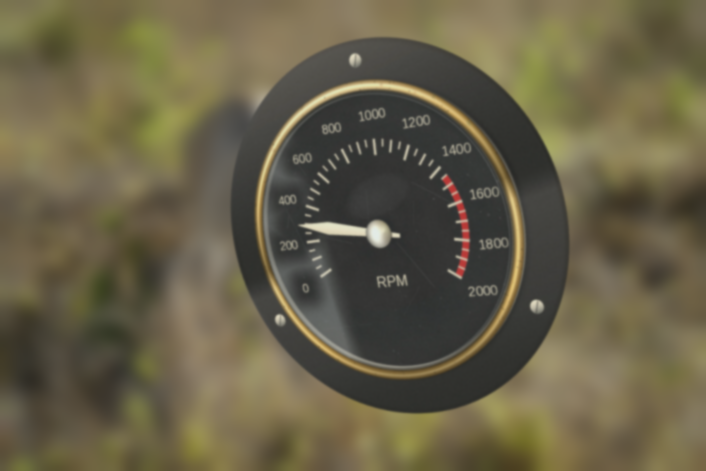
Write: 300 rpm
